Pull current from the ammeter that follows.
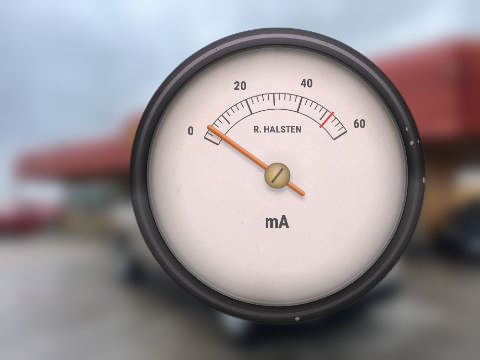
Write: 4 mA
